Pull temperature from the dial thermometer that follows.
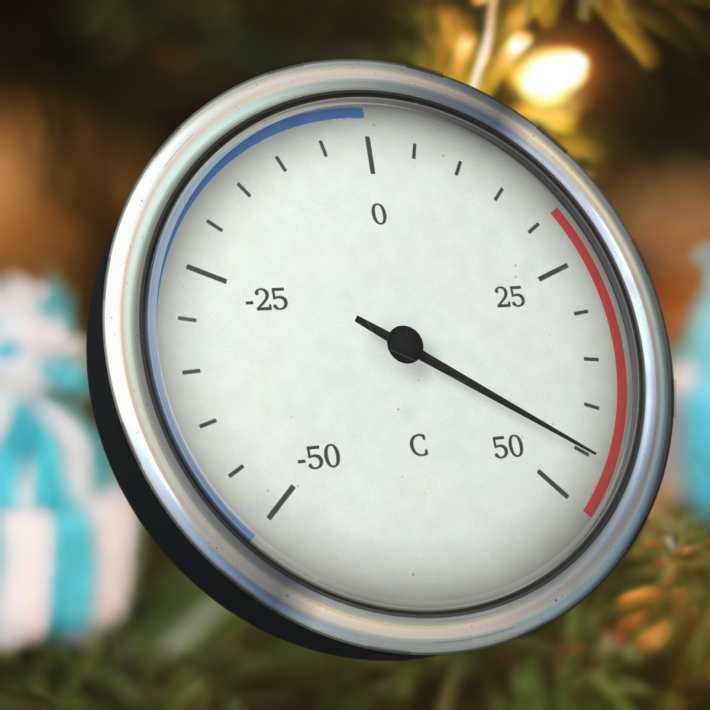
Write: 45 °C
